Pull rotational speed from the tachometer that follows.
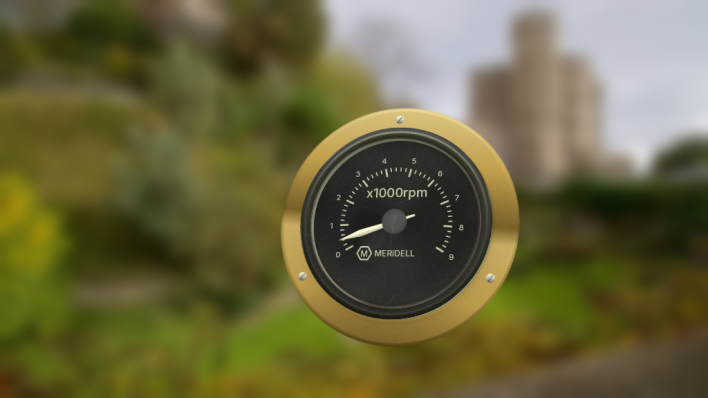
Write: 400 rpm
